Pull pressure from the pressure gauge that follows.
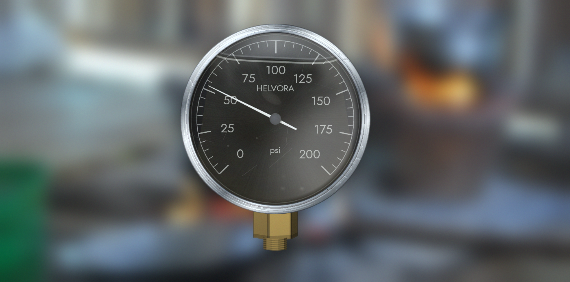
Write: 52.5 psi
